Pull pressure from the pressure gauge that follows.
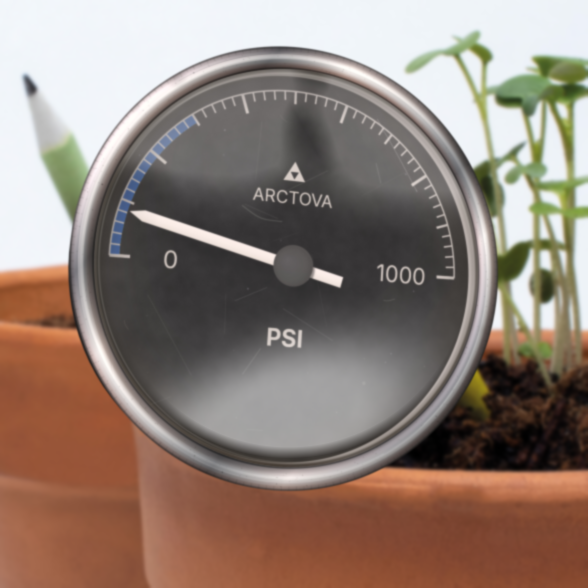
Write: 80 psi
